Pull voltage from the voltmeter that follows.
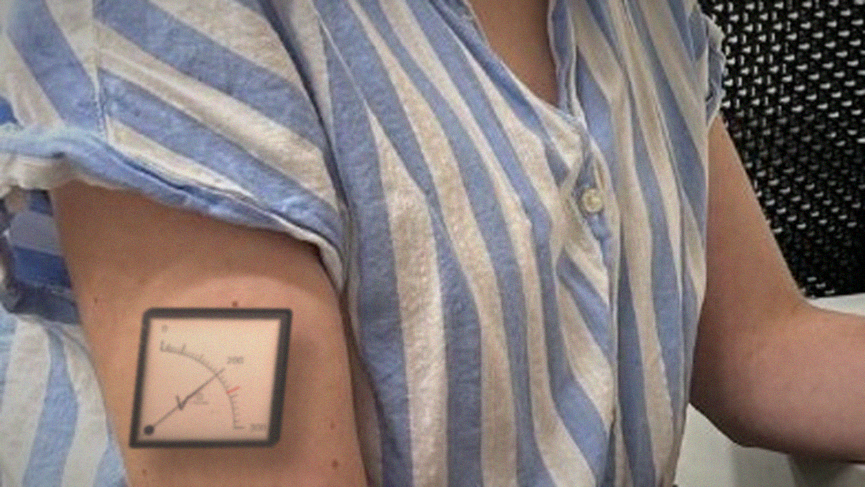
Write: 200 V
